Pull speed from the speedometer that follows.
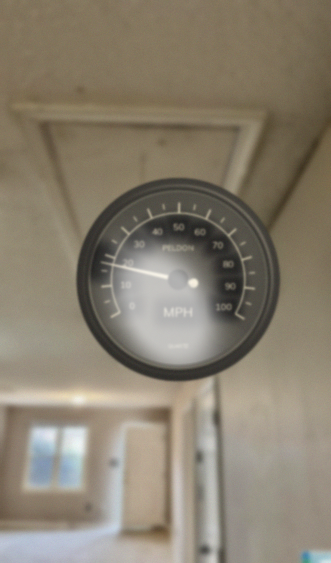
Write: 17.5 mph
